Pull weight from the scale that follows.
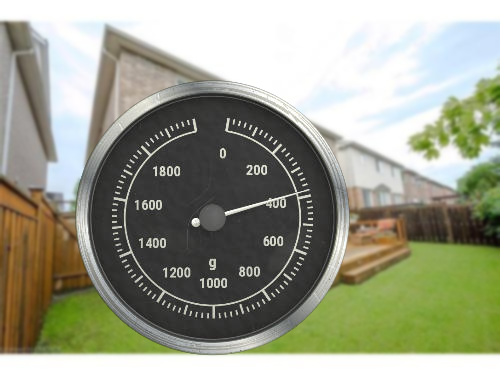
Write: 380 g
